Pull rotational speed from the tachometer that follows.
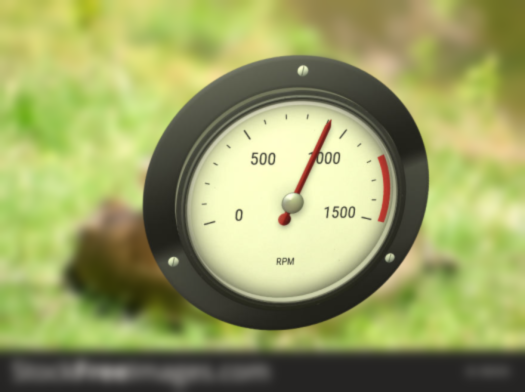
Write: 900 rpm
